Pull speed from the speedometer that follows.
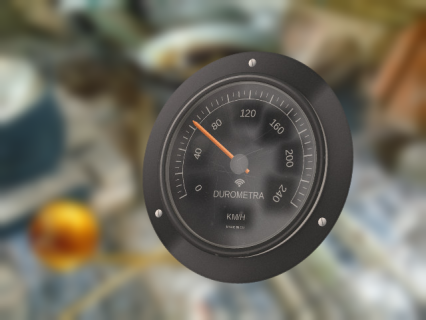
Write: 65 km/h
